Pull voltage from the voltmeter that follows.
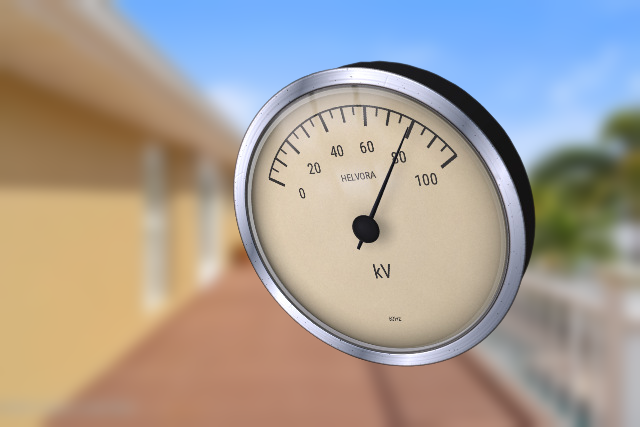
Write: 80 kV
